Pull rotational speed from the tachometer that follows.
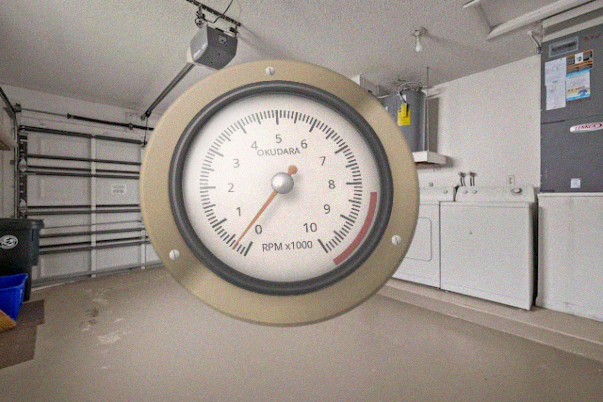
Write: 300 rpm
